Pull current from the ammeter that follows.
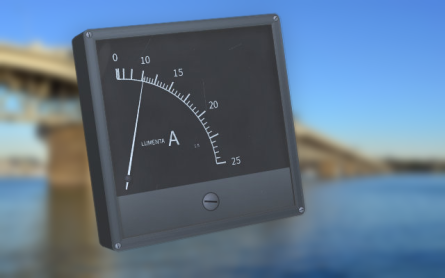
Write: 10 A
